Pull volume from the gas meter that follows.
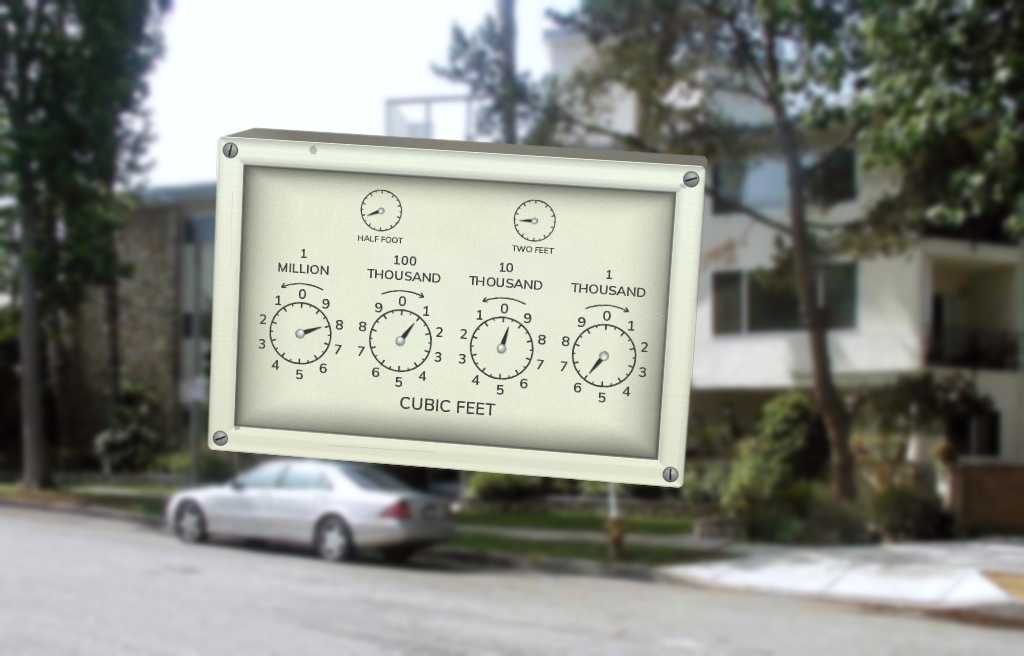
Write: 809600 ft³
